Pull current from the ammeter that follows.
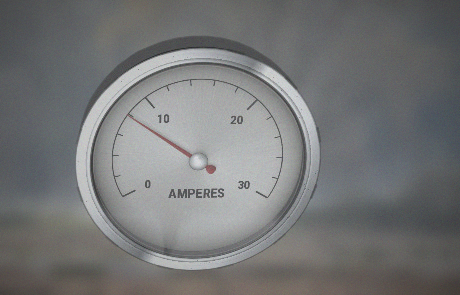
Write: 8 A
